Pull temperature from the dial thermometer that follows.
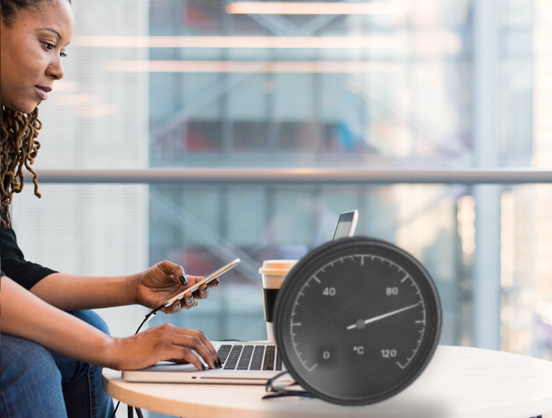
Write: 92 °C
